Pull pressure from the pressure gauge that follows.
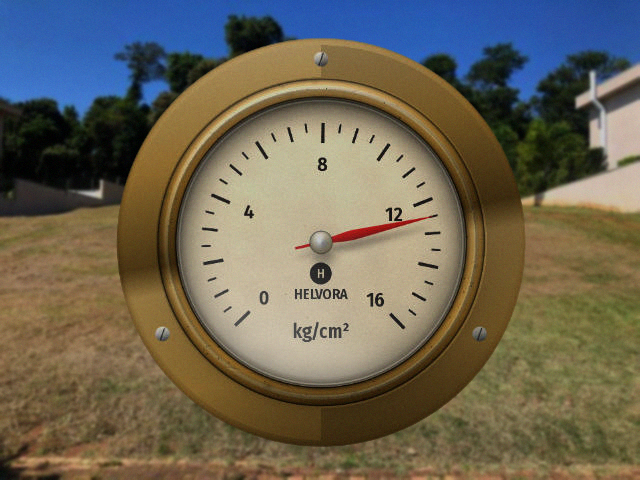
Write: 12.5 kg/cm²
